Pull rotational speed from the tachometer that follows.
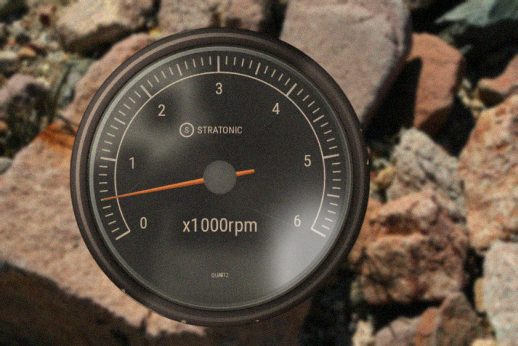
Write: 500 rpm
